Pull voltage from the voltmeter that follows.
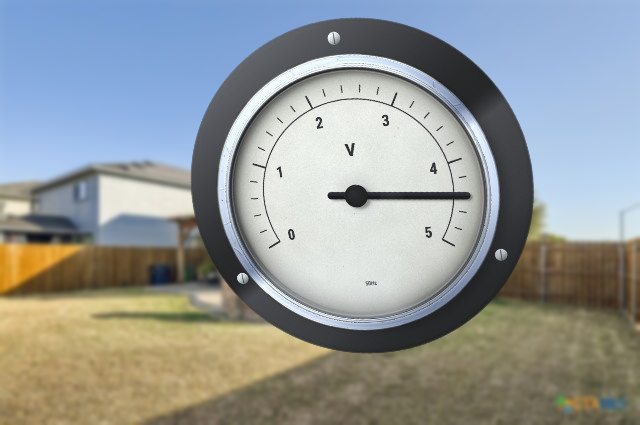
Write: 4.4 V
